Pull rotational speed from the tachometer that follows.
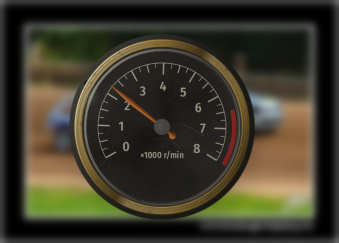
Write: 2250 rpm
